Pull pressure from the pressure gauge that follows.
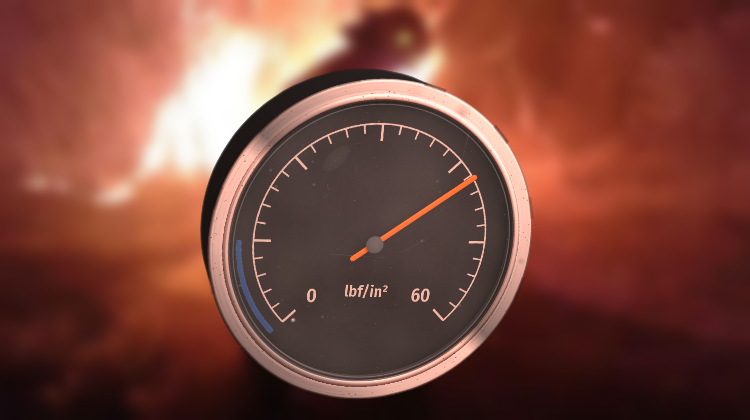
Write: 42 psi
